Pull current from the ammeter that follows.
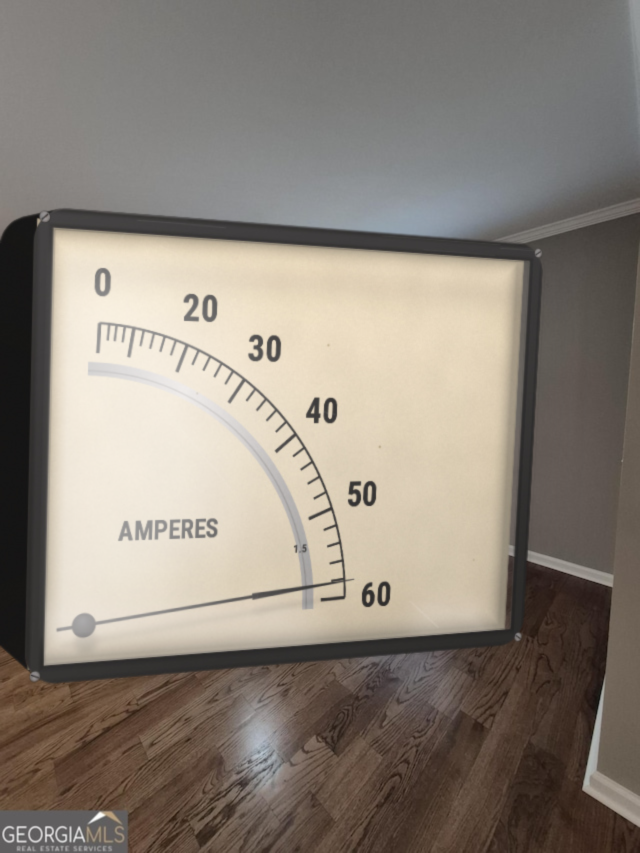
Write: 58 A
